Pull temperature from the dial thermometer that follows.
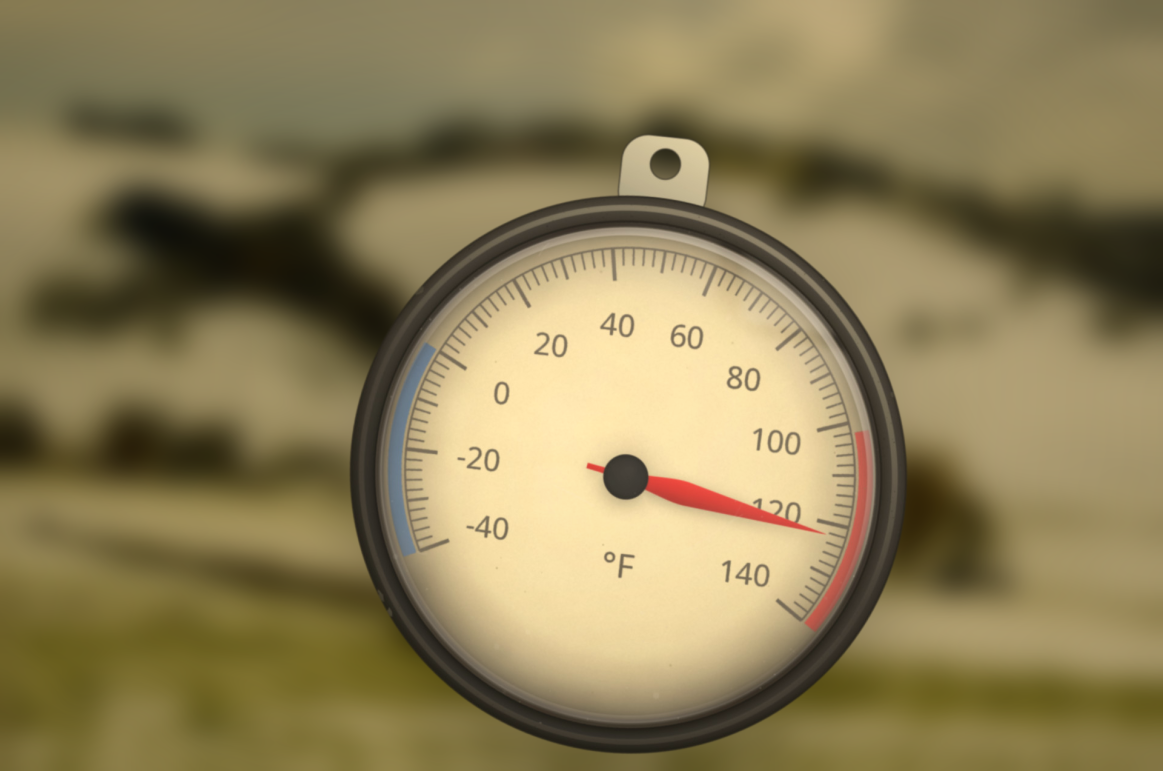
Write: 122 °F
